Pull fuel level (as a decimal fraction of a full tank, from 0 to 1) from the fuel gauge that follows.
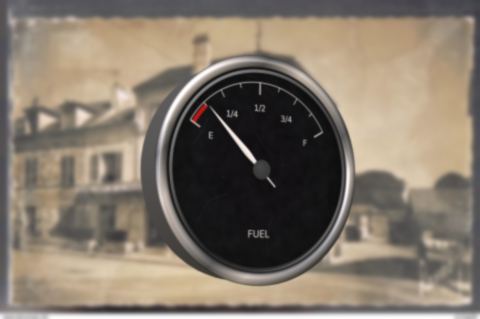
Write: 0.125
